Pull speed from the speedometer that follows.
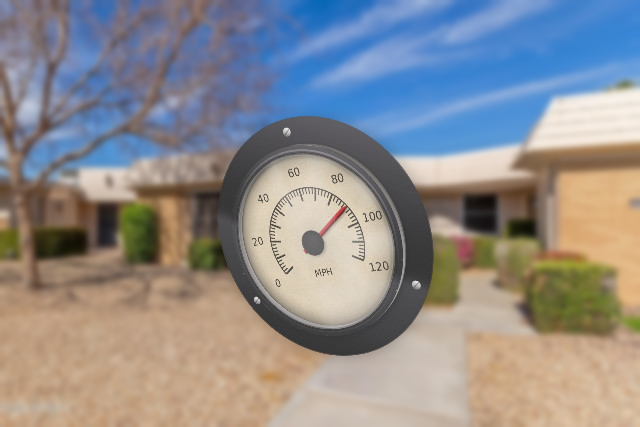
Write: 90 mph
